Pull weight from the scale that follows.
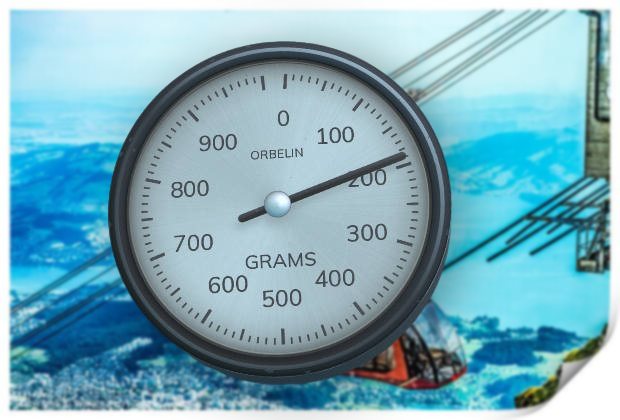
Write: 190 g
